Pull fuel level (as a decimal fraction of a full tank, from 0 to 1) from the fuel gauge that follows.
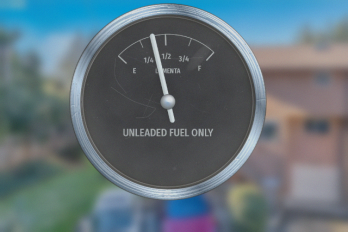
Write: 0.375
